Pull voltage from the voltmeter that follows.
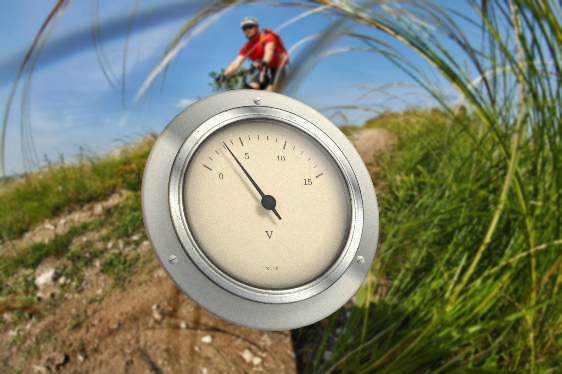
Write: 3 V
